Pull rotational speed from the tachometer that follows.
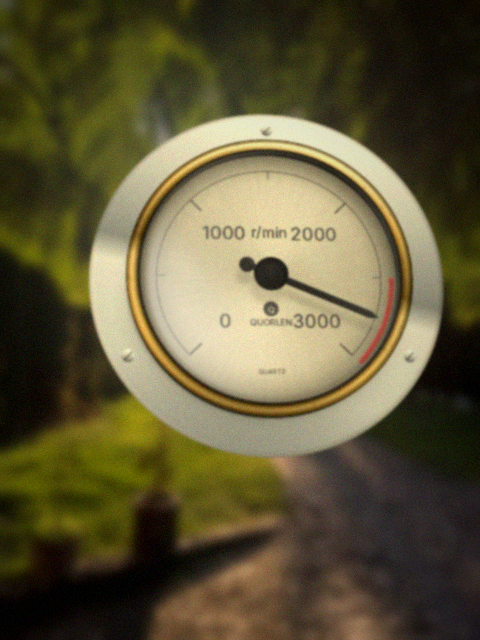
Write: 2750 rpm
